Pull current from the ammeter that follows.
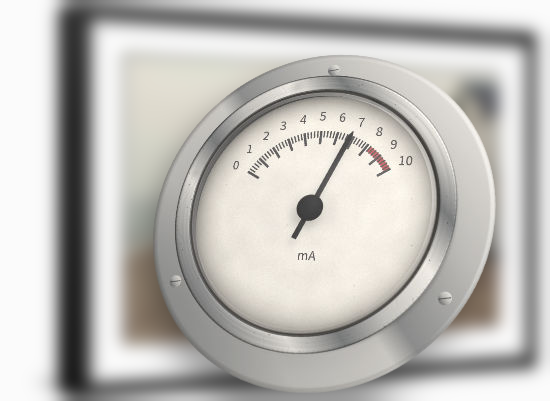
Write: 7 mA
